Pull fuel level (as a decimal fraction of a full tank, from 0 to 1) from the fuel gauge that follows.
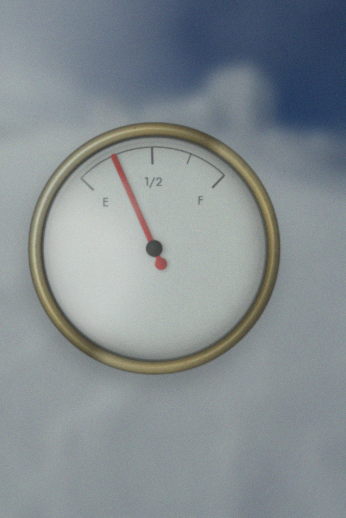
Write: 0.25
